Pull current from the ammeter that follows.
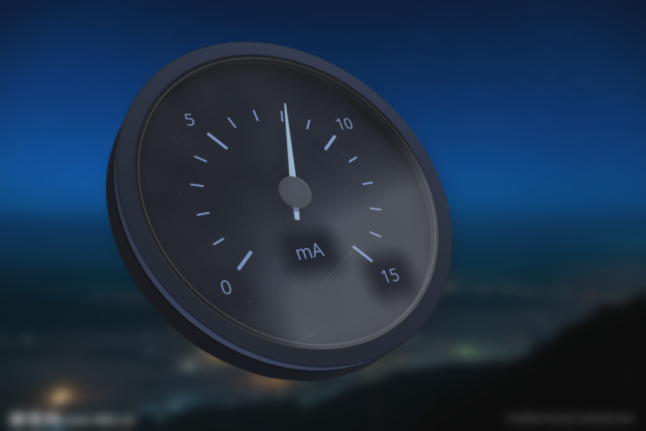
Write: 8 mA
